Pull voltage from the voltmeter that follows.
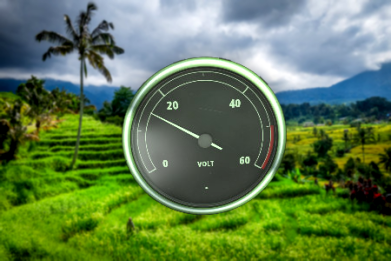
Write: 15 V
